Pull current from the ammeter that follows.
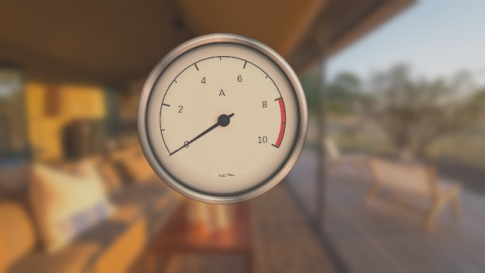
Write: 0 A
